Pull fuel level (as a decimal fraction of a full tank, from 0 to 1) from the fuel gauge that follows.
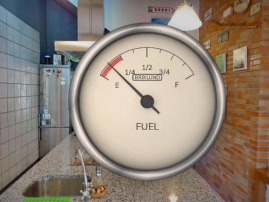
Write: 0.125
